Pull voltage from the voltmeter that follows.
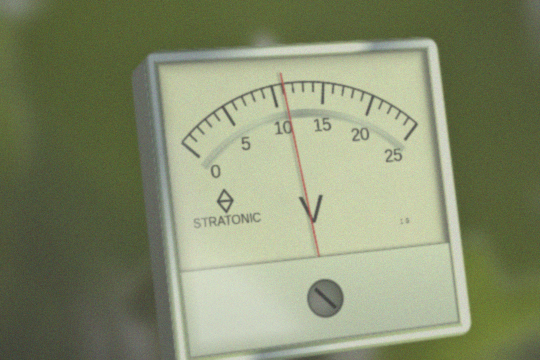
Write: 11 V
